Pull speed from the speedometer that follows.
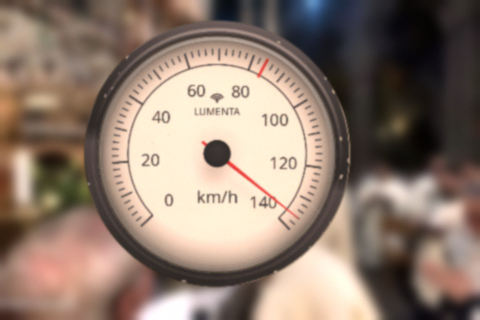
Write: 136 km/h
